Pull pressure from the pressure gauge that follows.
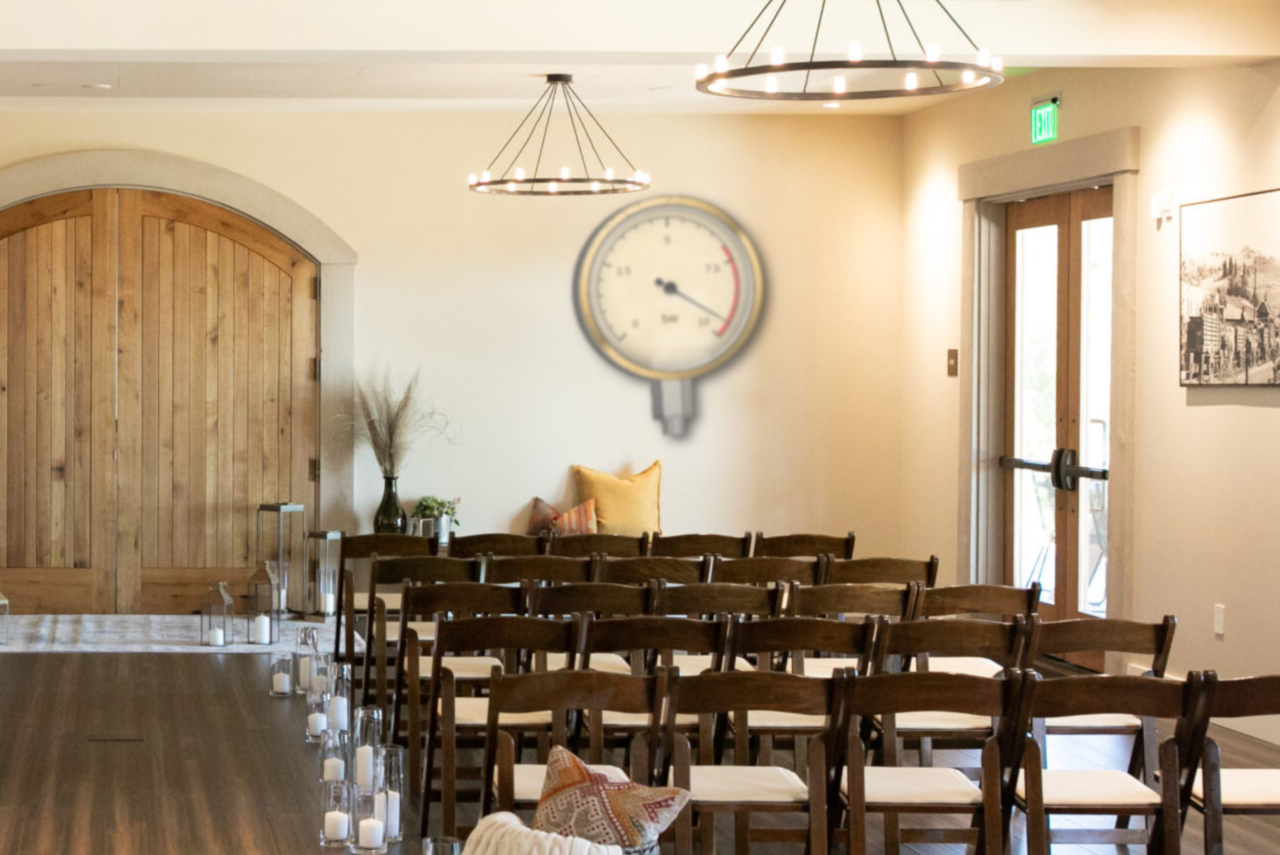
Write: 9.5 bar
